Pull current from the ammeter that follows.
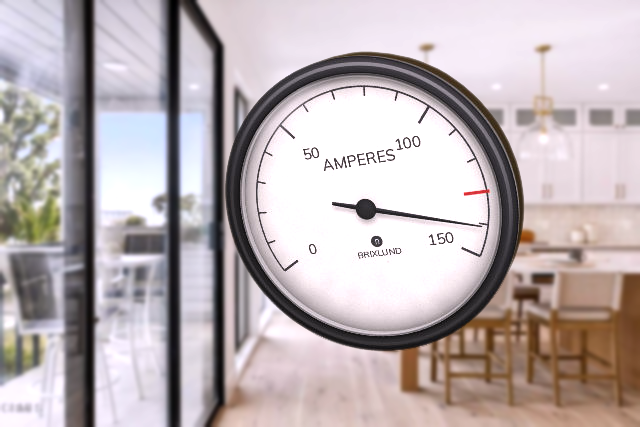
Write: 140 A
